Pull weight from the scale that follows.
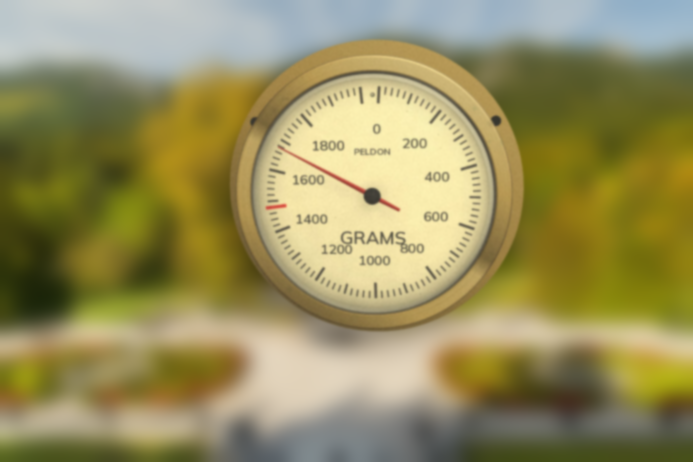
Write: 1680 g
